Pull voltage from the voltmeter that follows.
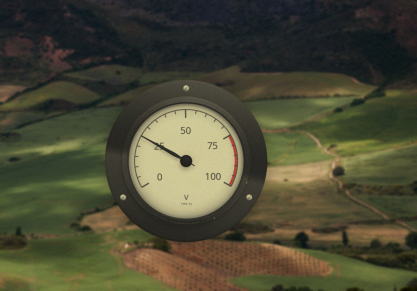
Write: 25 V
